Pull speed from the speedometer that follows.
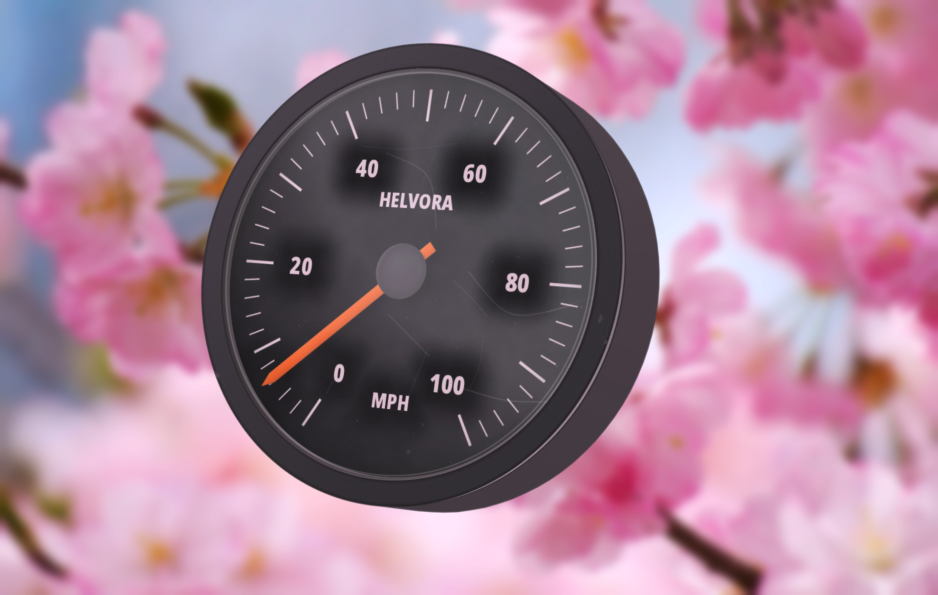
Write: 6 mph
